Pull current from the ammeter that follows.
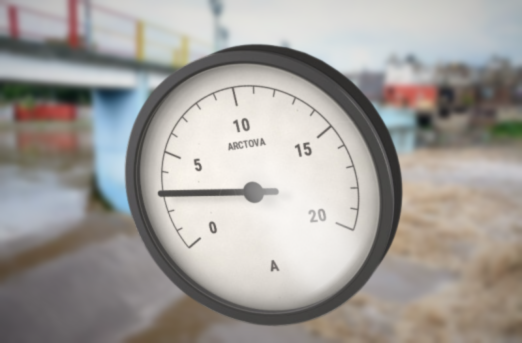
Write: 3 A
